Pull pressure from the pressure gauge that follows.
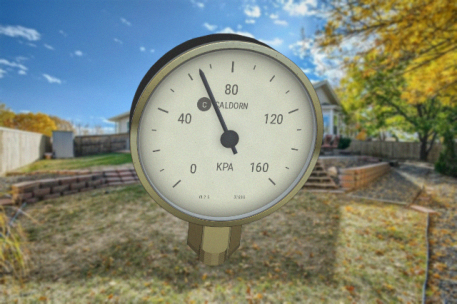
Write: 65 kPa
